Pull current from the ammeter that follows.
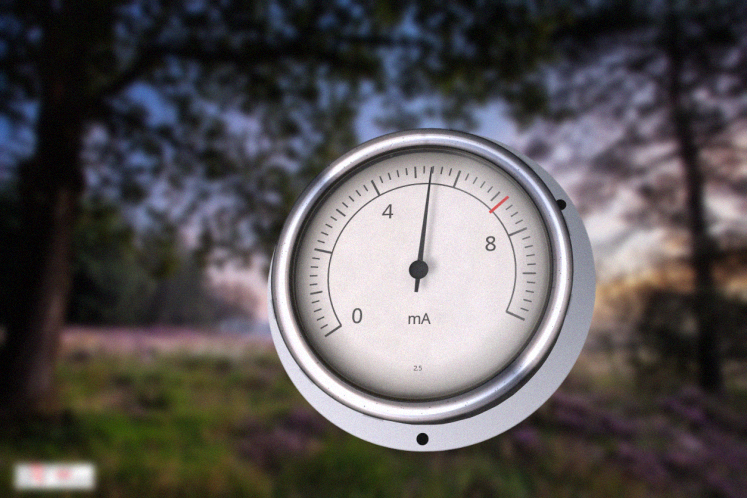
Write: 5.4 mA
